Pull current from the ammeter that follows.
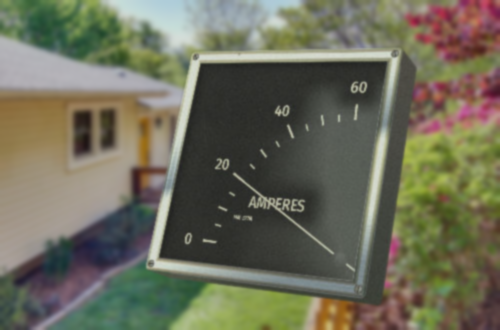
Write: 20 A
